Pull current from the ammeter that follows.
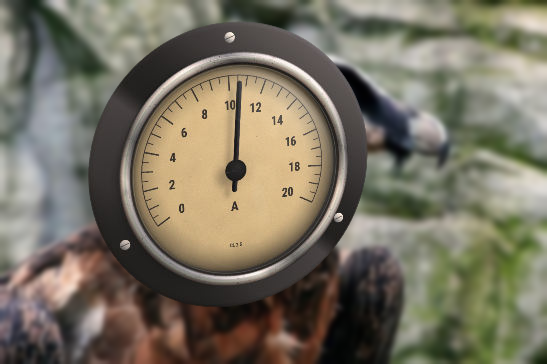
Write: 10.5 A
